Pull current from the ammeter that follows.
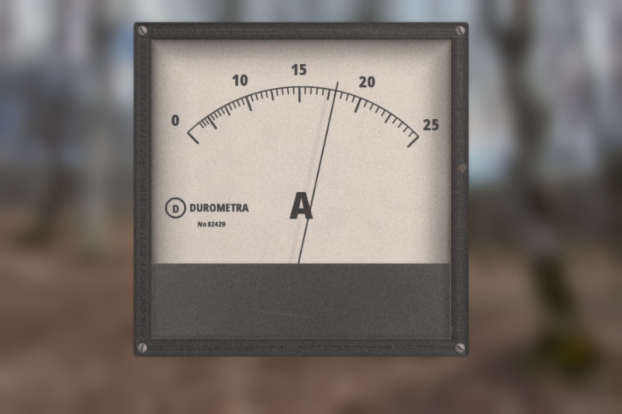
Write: 18 A
